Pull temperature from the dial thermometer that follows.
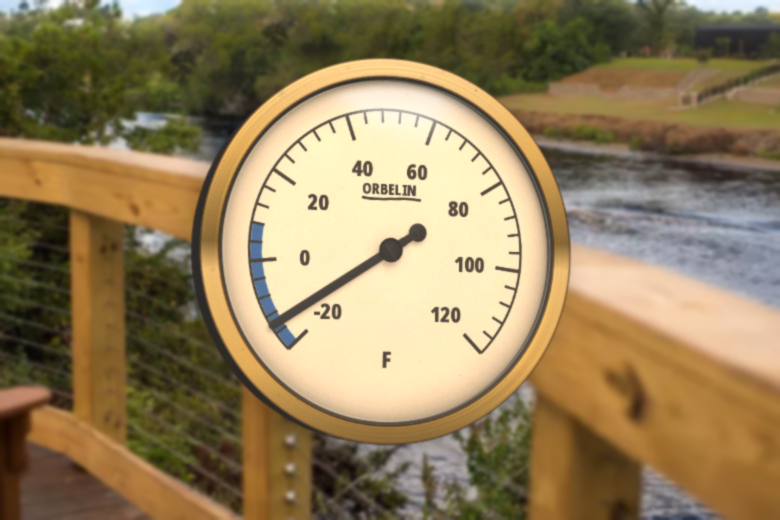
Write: -14 °F
